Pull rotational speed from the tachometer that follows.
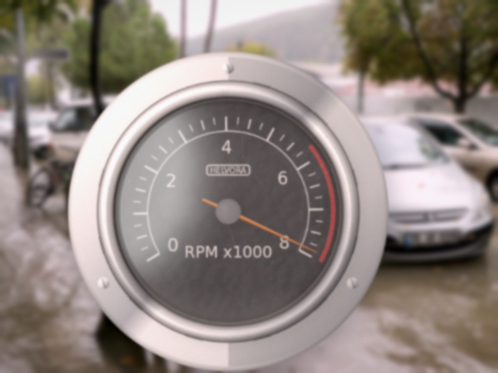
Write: 7875 rpm
